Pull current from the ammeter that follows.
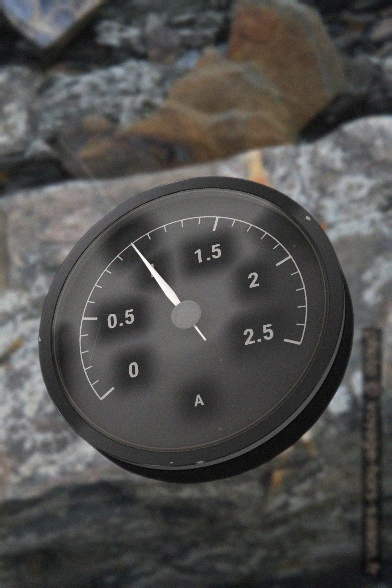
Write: 1 A
